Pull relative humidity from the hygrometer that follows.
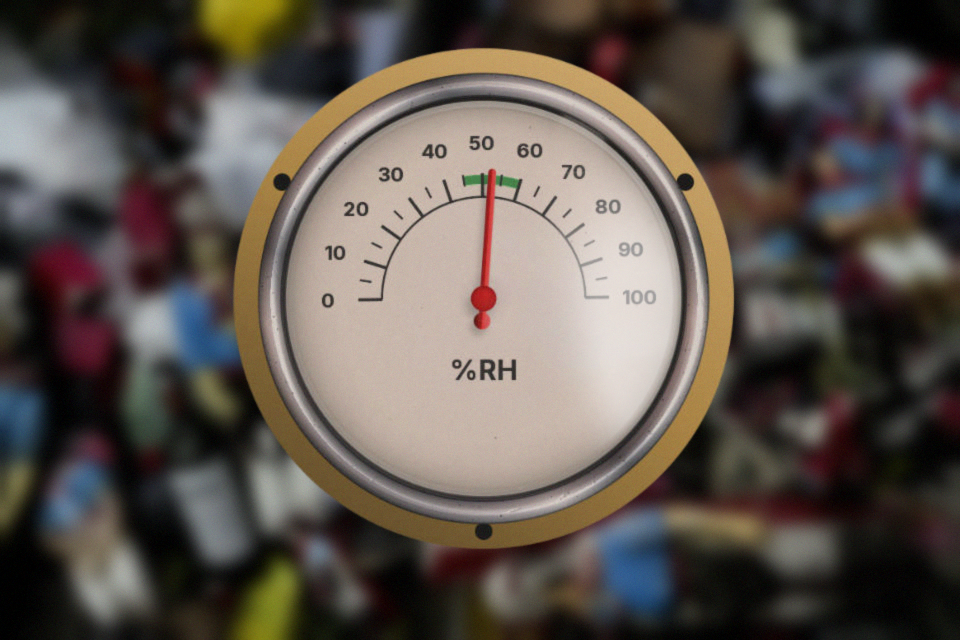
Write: 52.5 %
